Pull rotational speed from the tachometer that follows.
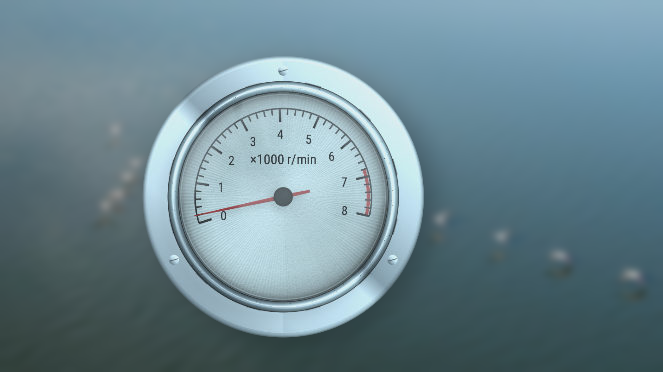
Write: 200 rpm
